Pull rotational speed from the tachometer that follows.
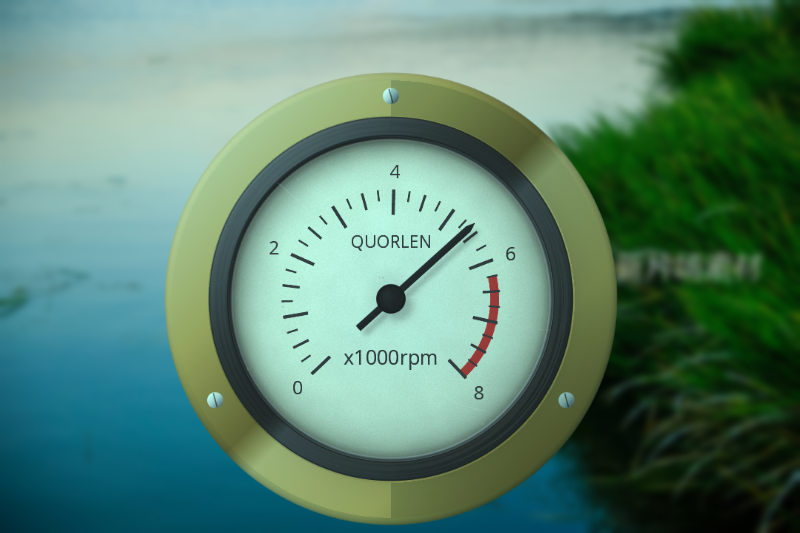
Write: 5375 rpm
